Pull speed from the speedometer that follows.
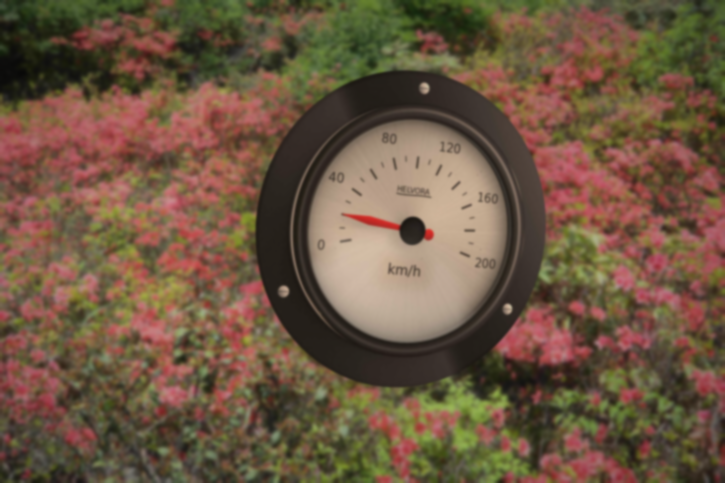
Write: 20 km/h
